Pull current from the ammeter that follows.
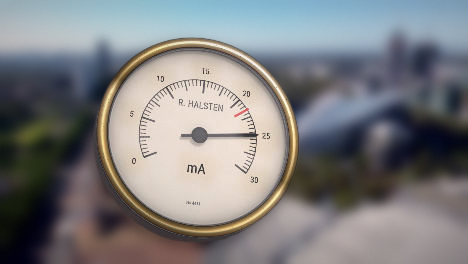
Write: 25 mA
